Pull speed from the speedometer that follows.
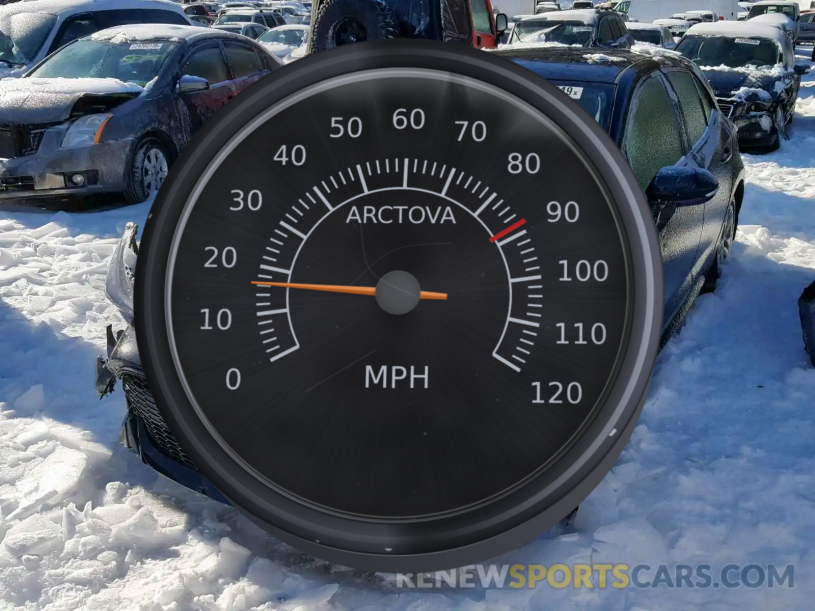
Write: 16 mph
